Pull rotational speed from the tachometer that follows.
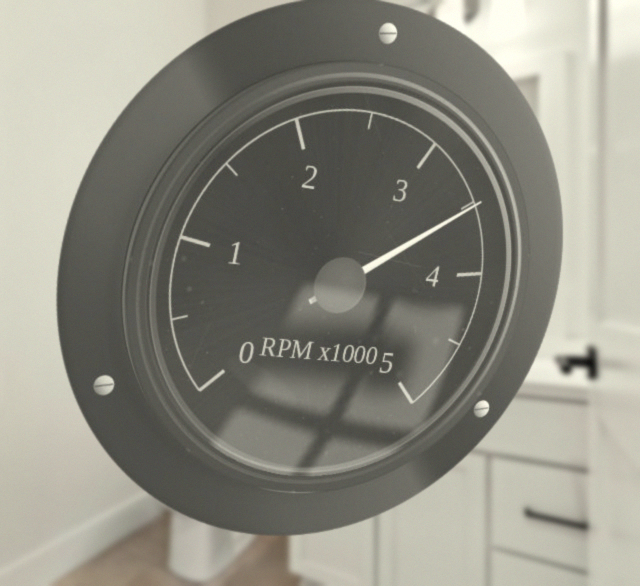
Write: 3500 rpm
